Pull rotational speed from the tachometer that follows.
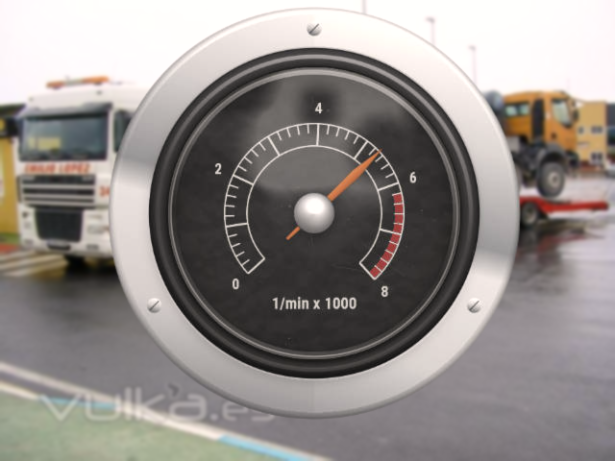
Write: 5300 rpm
